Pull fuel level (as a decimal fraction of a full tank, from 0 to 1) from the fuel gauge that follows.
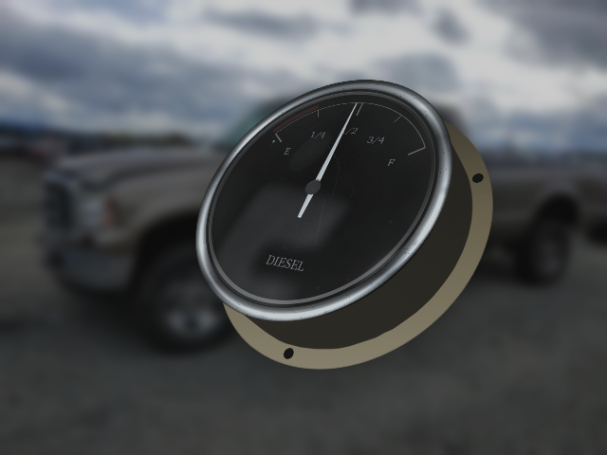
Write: 0.5
